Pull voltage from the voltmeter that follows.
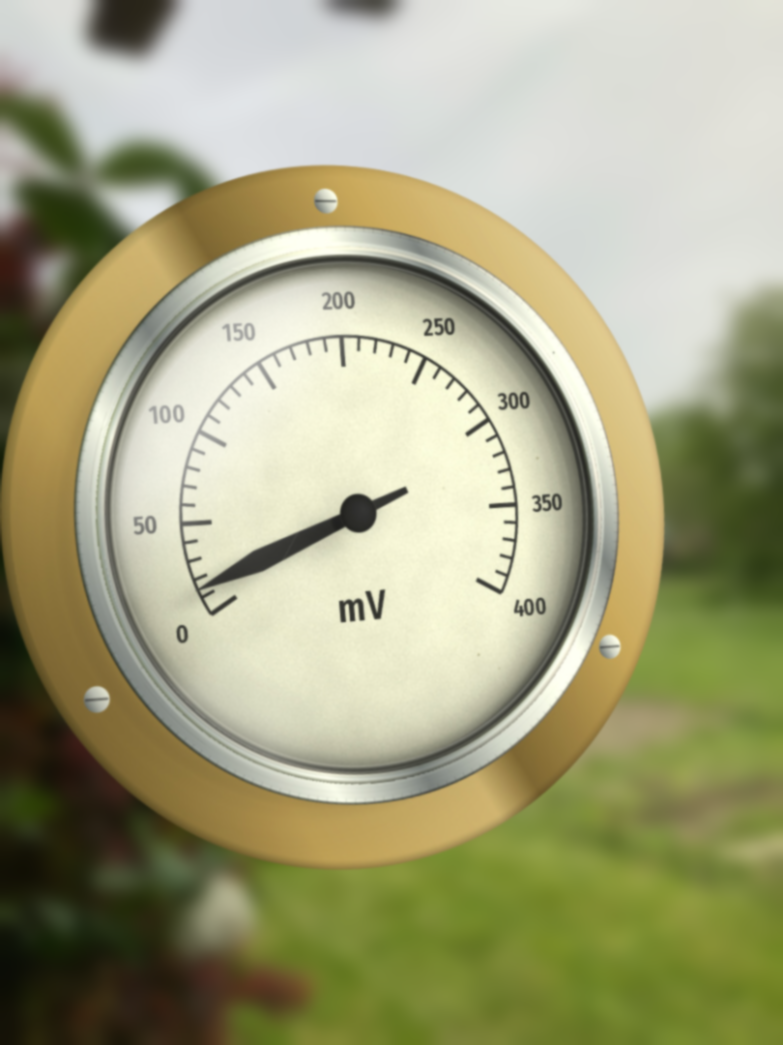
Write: 15 mV
